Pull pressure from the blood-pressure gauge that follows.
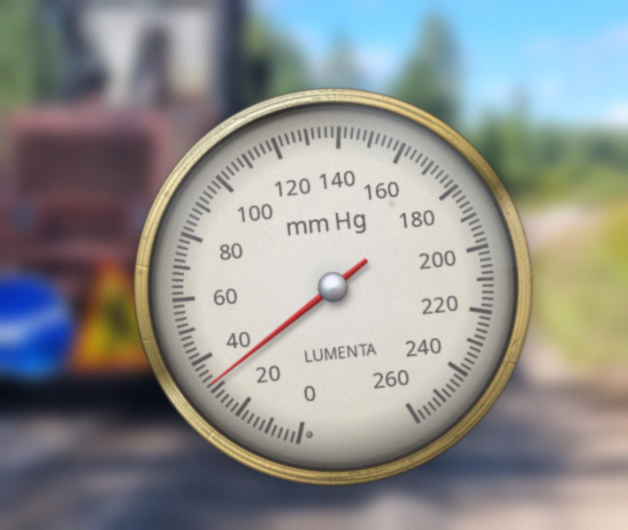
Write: 32 mmHg
